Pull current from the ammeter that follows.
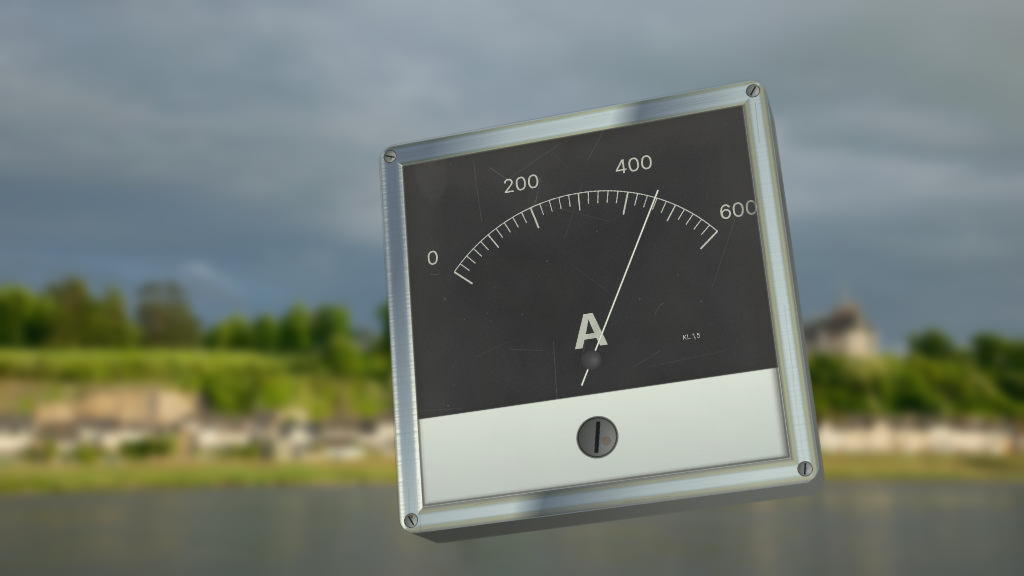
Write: 460 A
